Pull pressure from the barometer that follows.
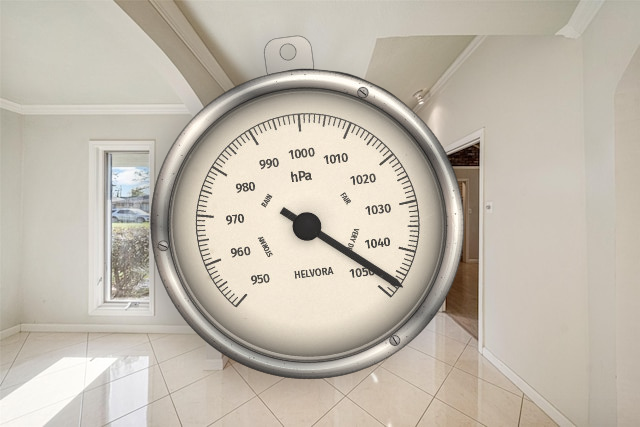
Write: 1047 hPa
